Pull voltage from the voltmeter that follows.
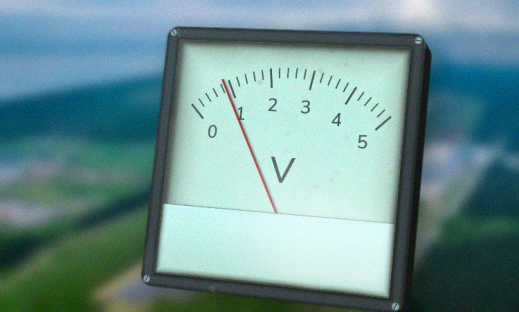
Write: 0.9 V
